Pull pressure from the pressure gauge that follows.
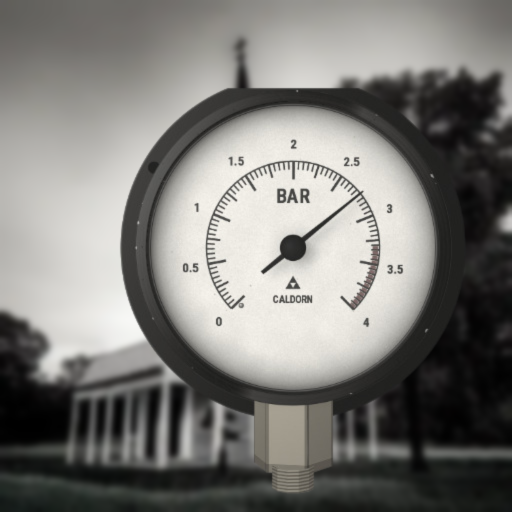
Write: 2.75 bar
